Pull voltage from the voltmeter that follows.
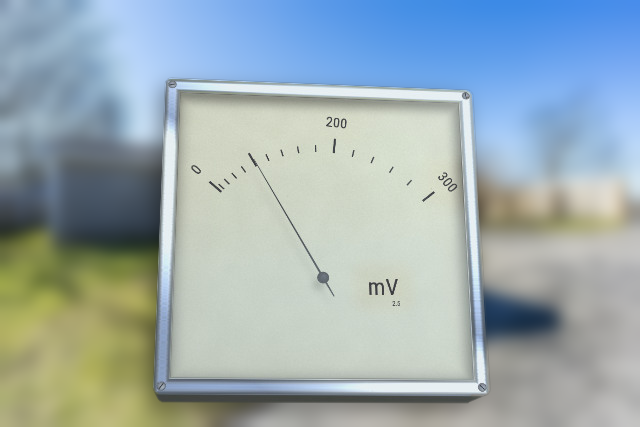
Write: 100 mV
